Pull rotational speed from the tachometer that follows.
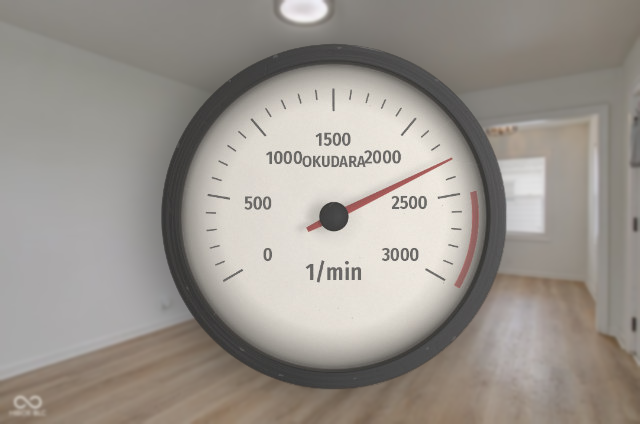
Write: 2300 rpm
